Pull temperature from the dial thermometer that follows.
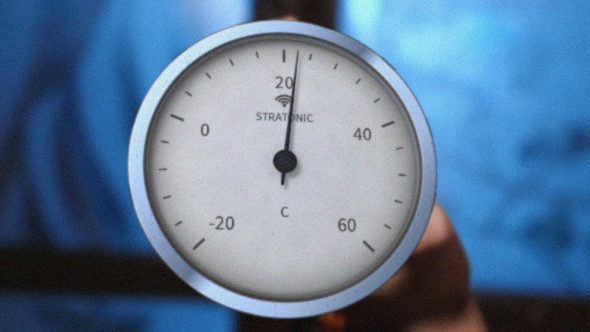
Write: 22 °C
